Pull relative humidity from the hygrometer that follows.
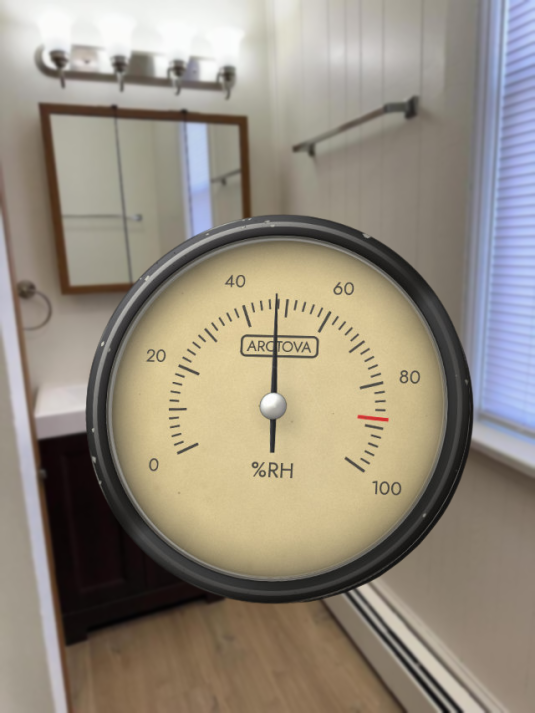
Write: 48 %
